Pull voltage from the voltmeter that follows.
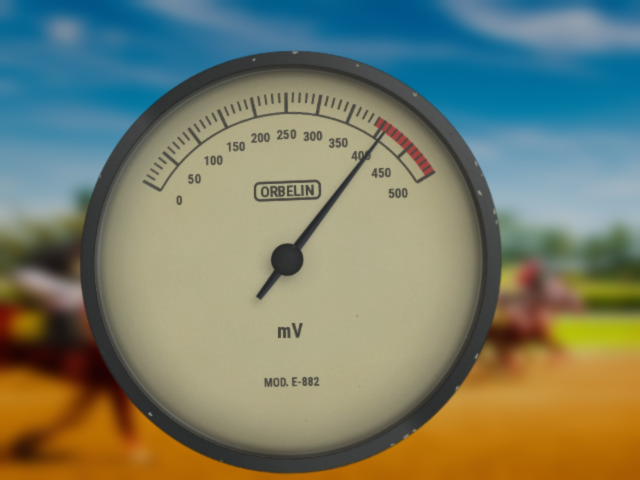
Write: 410 mV
